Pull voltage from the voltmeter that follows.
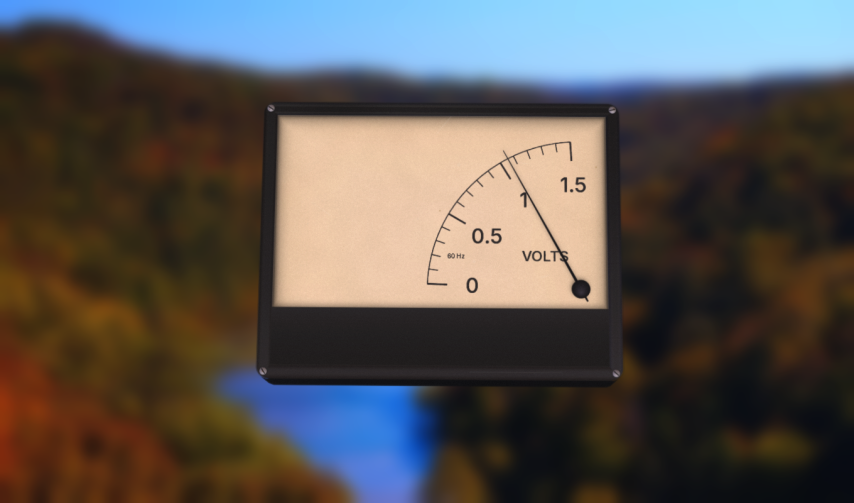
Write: 1.05 V
